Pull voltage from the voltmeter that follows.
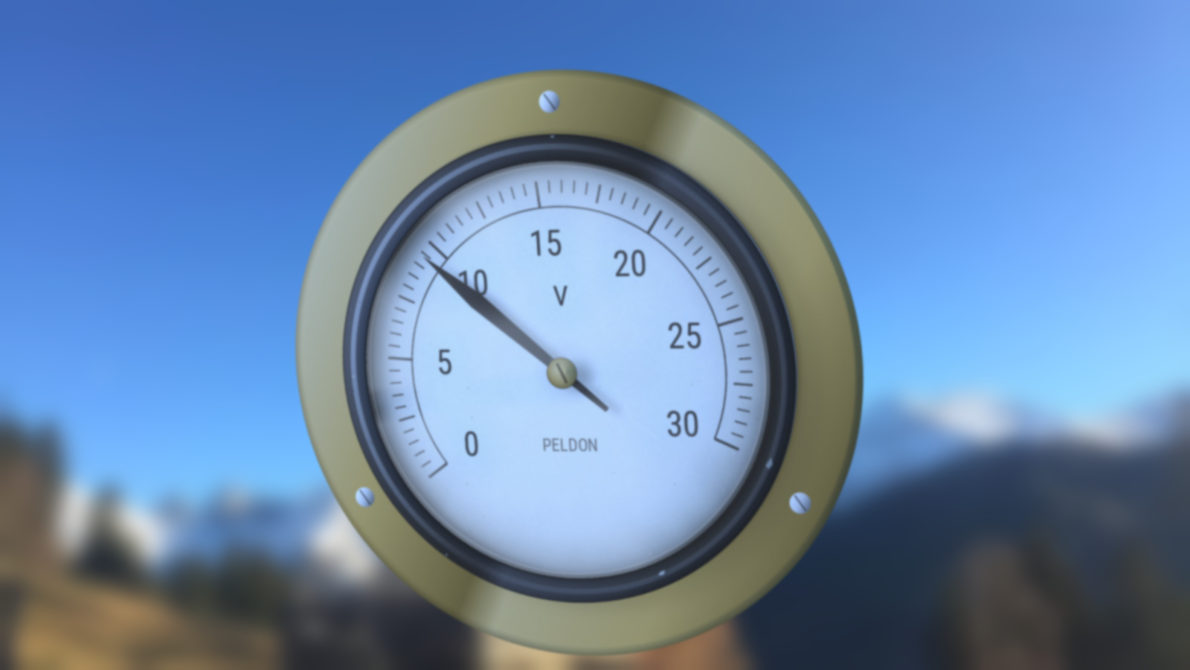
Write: 9.5 V
